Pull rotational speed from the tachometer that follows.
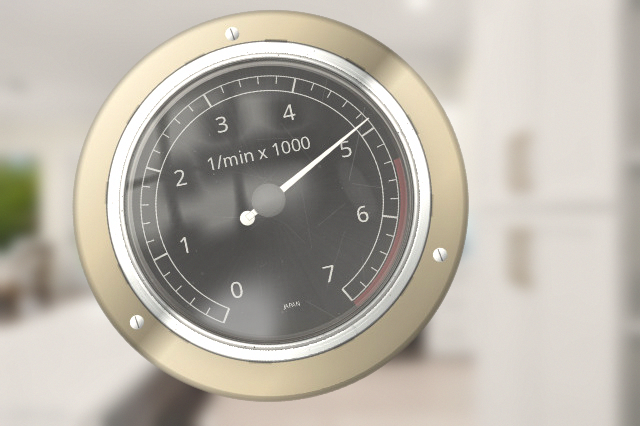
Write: 4900 rpm
